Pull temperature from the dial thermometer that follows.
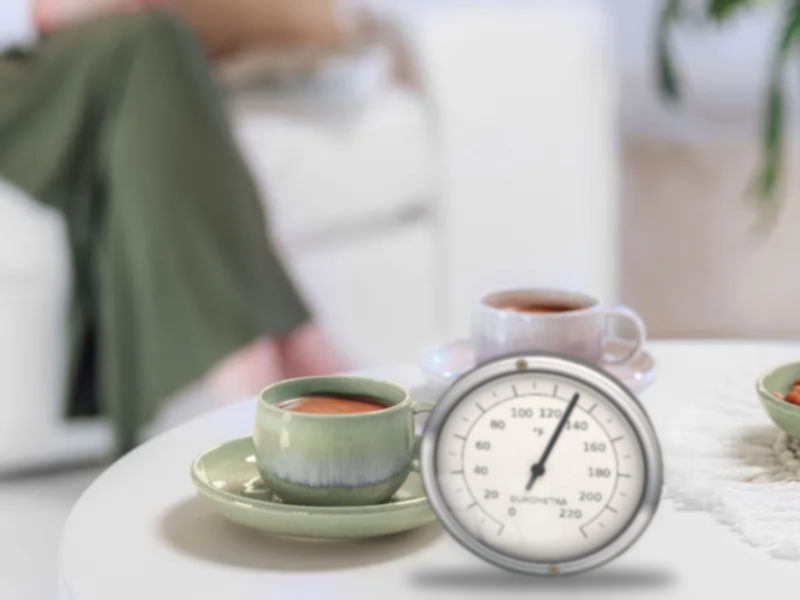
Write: 130 °F
